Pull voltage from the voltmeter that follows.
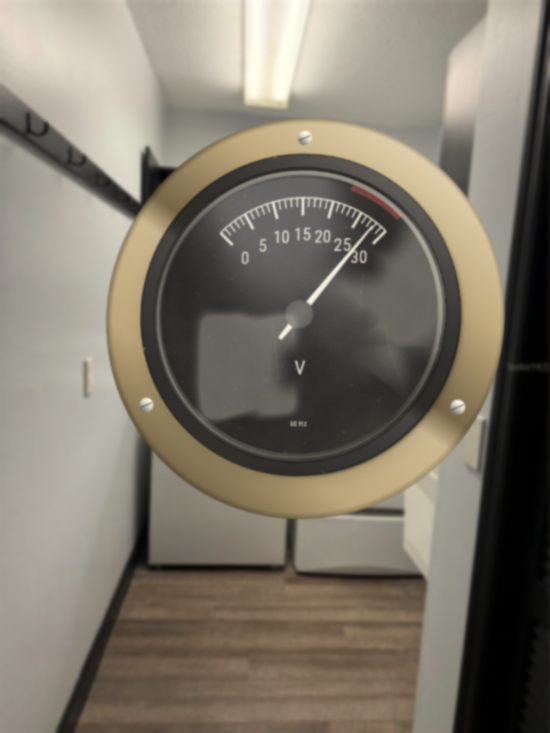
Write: 28 V
